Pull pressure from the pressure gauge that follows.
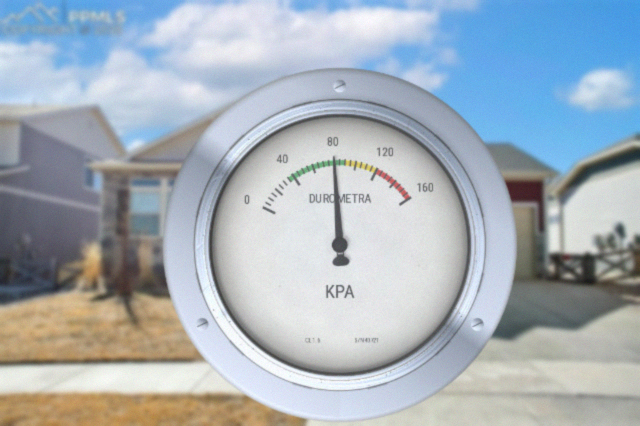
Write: 80 kPa
